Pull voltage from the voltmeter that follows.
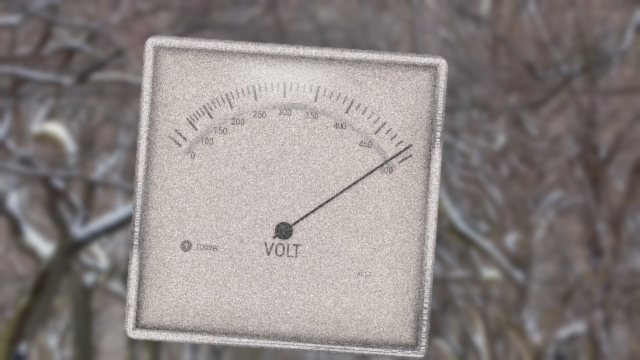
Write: 490 V
